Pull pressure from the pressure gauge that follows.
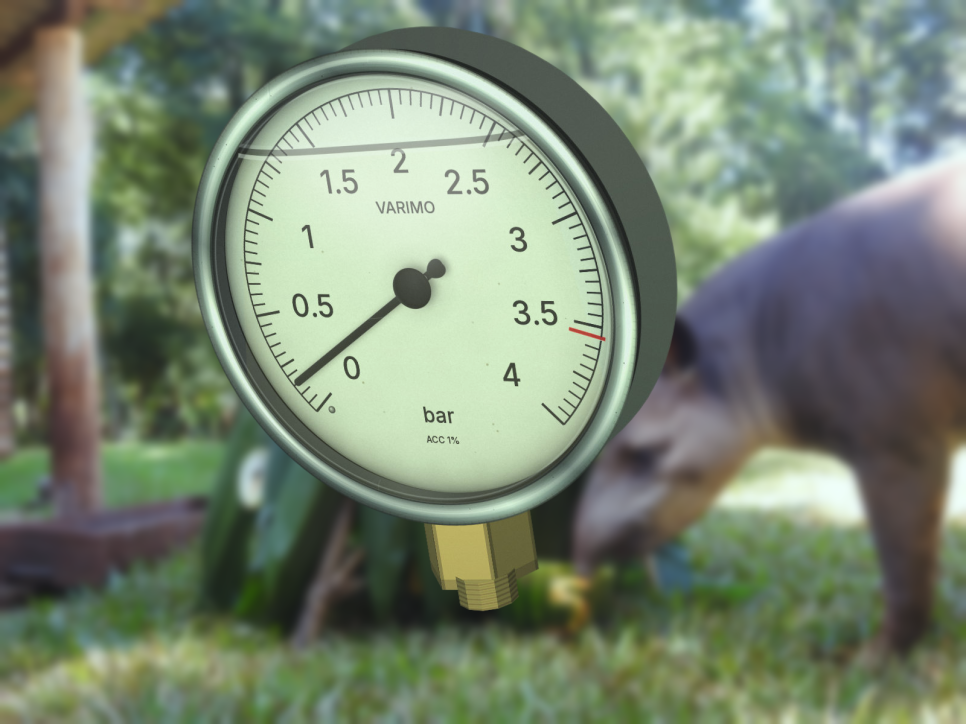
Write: 0.15 bar
